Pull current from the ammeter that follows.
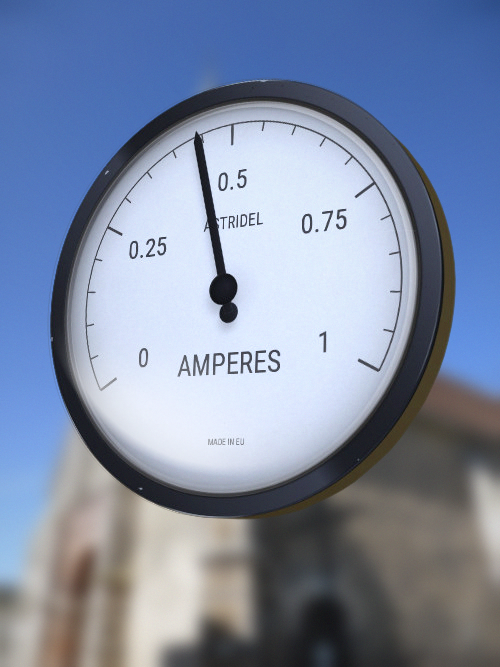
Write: 0.45 A
